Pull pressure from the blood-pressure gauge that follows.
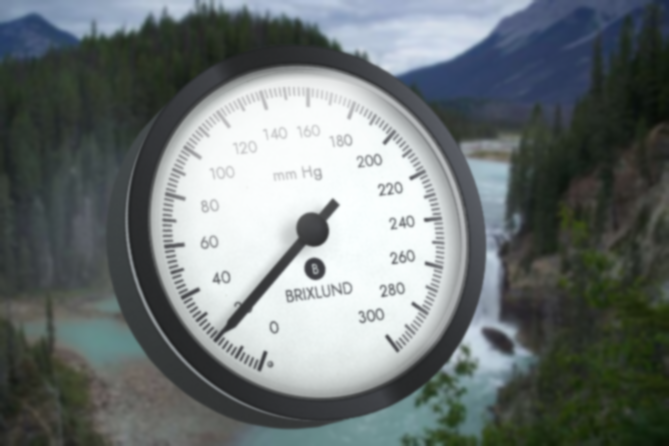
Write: 20 mmHg
